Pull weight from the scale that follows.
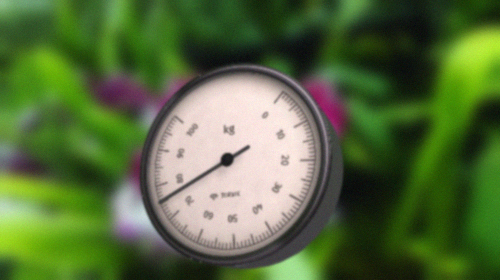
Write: 75 kg
